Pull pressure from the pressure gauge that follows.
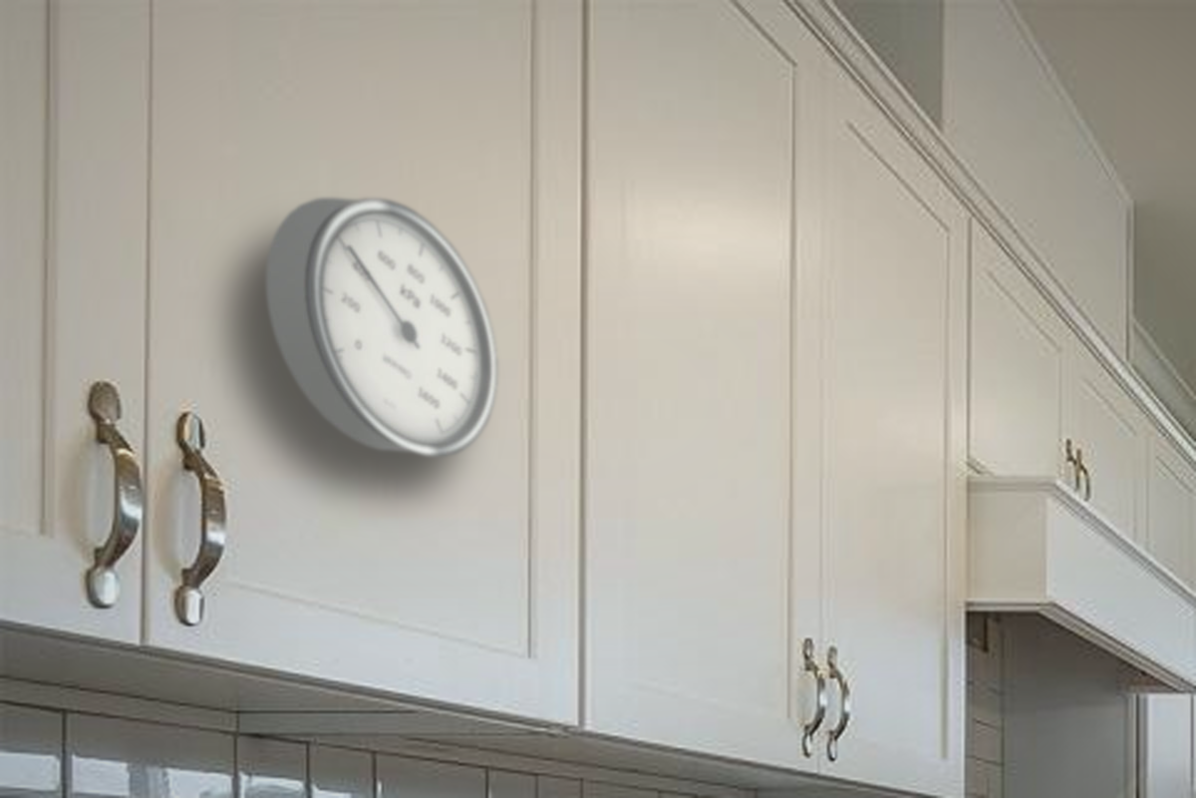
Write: 400 kPa
